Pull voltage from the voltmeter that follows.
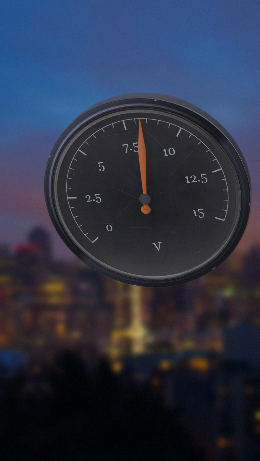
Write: 8.25 V
